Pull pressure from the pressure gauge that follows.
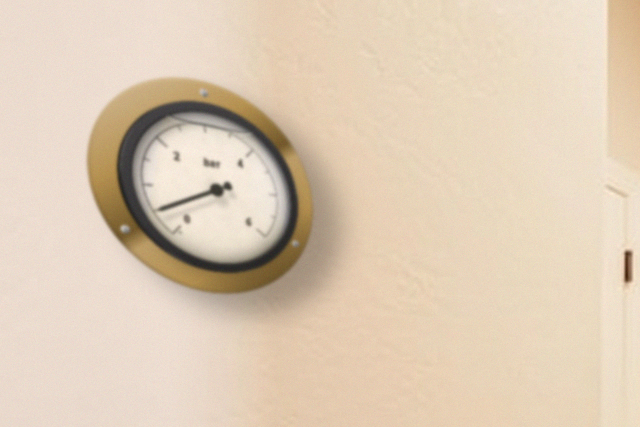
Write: 0.5 bar
